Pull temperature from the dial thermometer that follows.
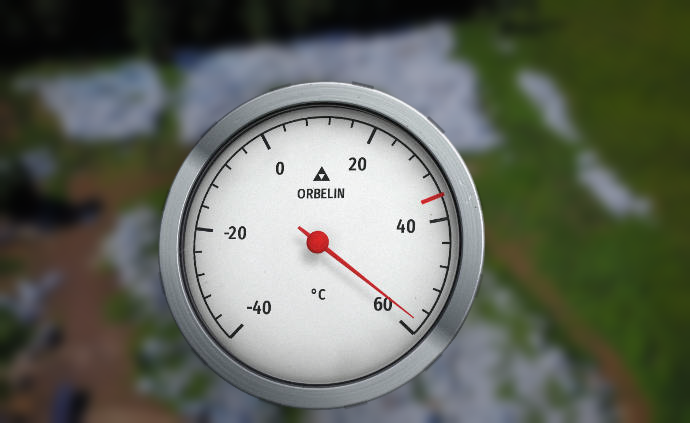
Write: 58 °C
